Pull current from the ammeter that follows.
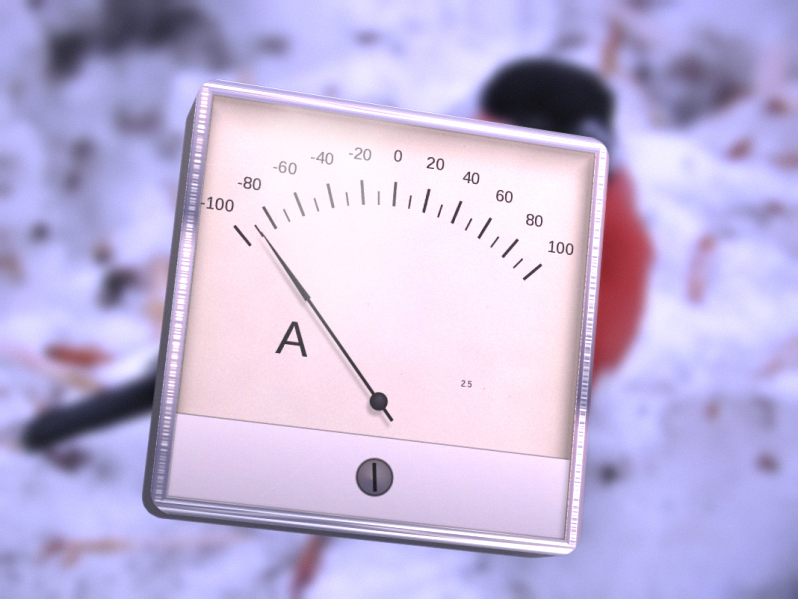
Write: -90 A
